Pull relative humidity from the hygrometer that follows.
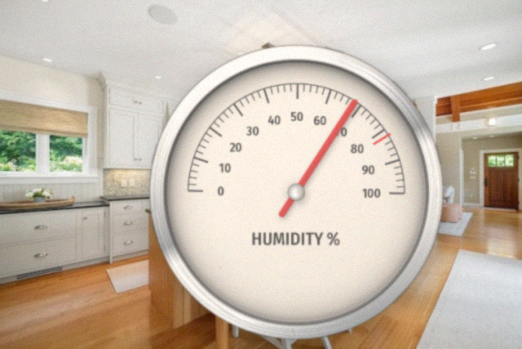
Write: 68 %
